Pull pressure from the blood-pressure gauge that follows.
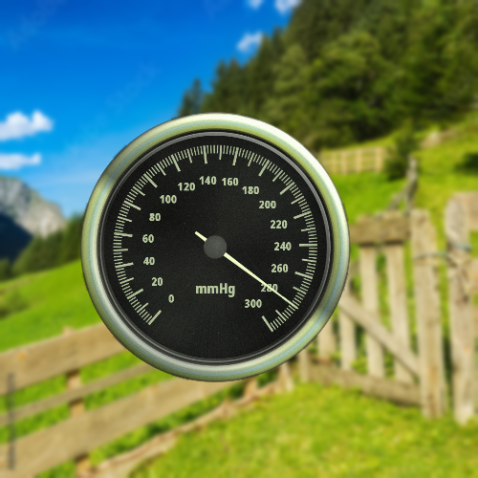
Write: 280 mmHg
